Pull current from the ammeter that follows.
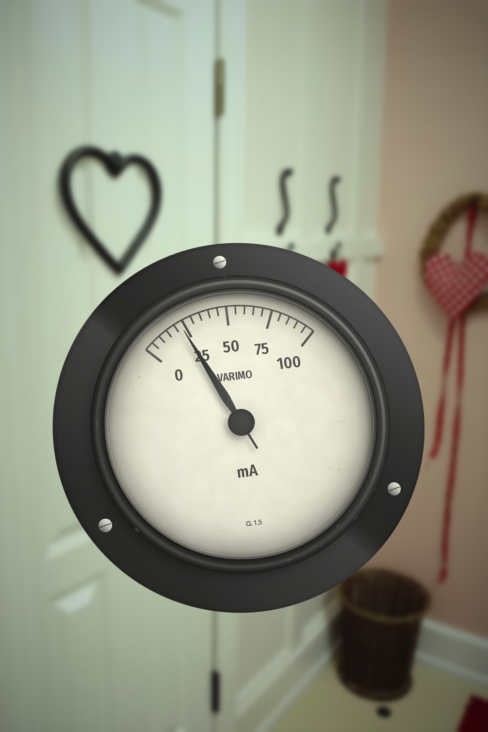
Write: 22.5 mA
